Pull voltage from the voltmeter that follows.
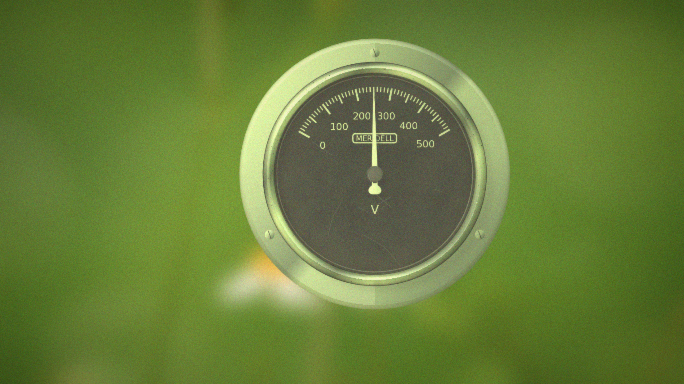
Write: 250 V
